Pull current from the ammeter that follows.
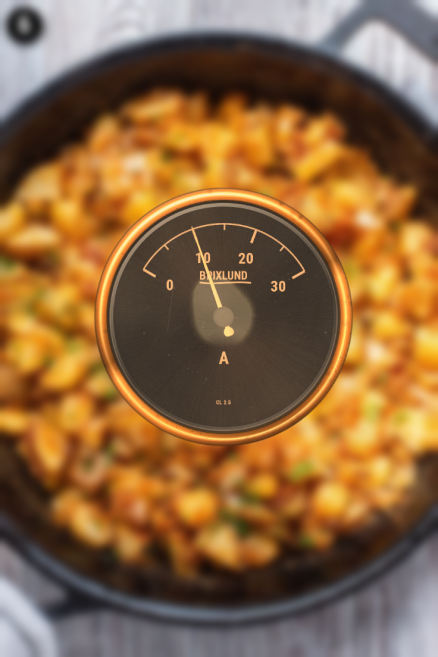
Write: 10 A
